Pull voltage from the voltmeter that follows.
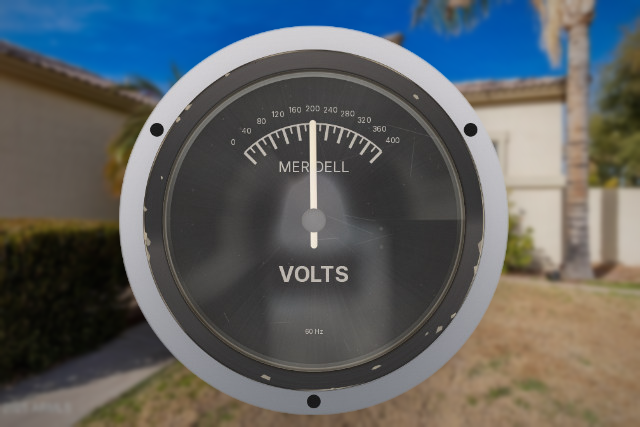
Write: 200 V
